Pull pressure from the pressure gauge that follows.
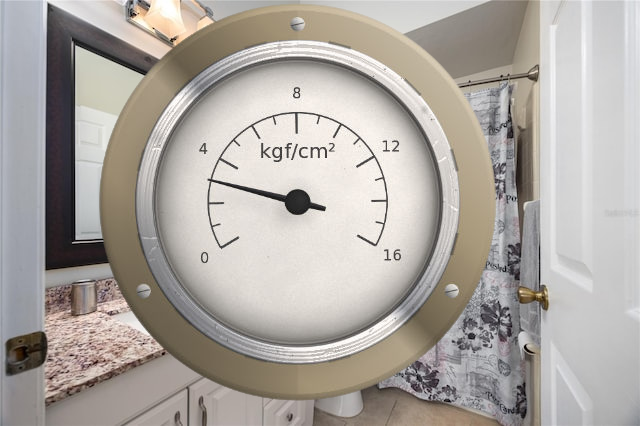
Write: 3 kg/cm²
